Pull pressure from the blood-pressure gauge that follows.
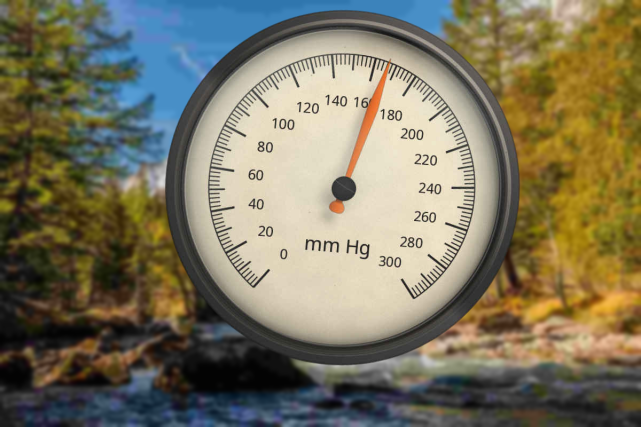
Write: 166 mmHg
